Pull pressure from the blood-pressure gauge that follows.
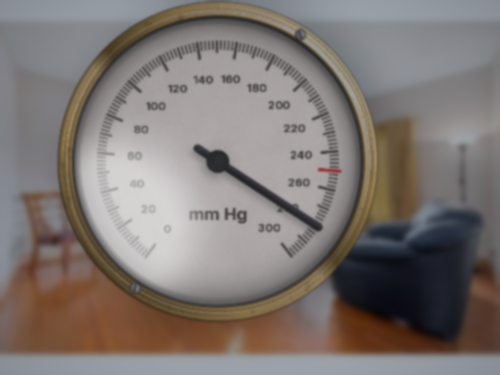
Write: 280 mmHg
